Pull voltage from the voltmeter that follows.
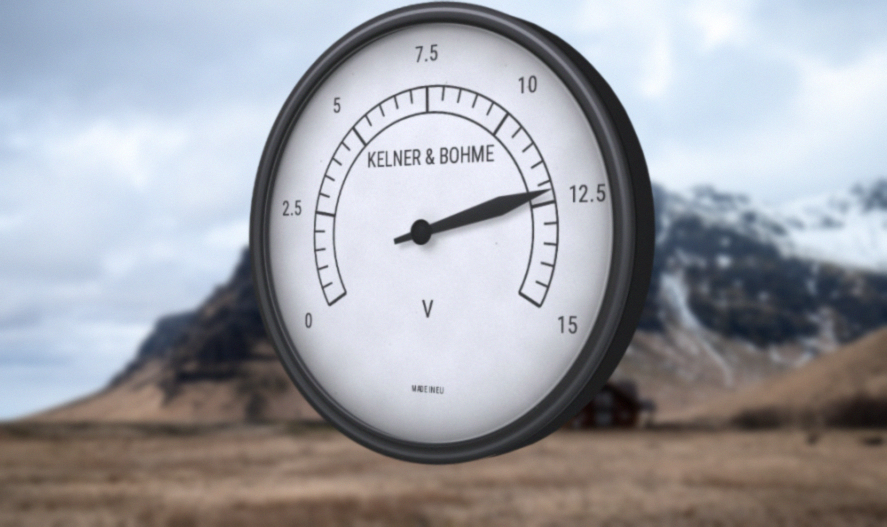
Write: 12.25 V
